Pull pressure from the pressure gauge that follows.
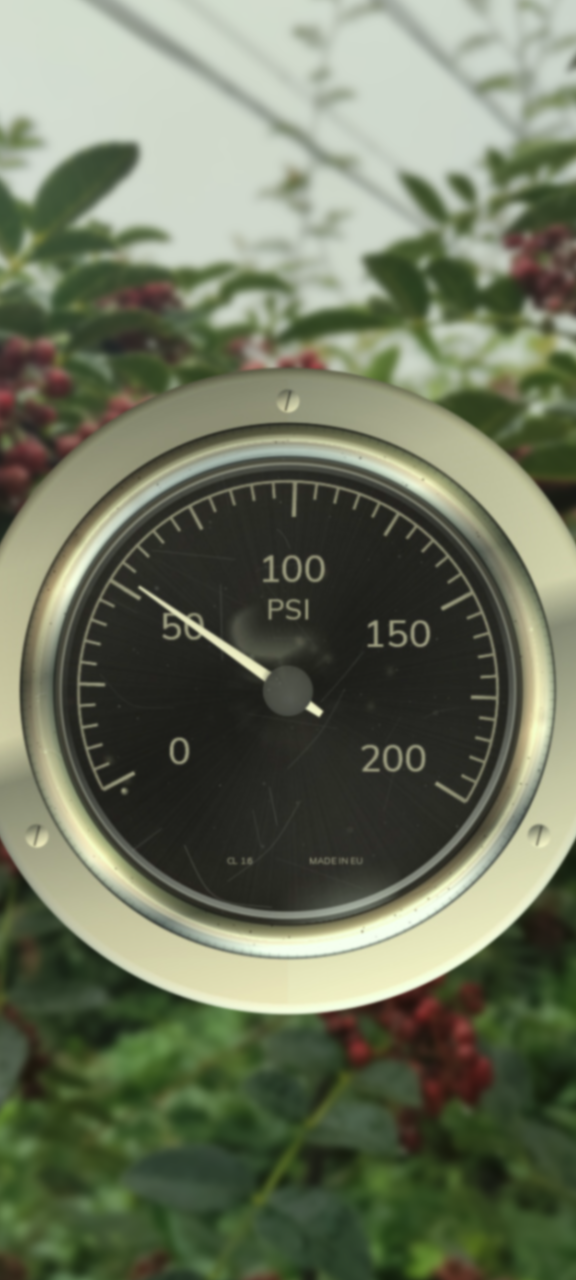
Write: 52.5 psi
